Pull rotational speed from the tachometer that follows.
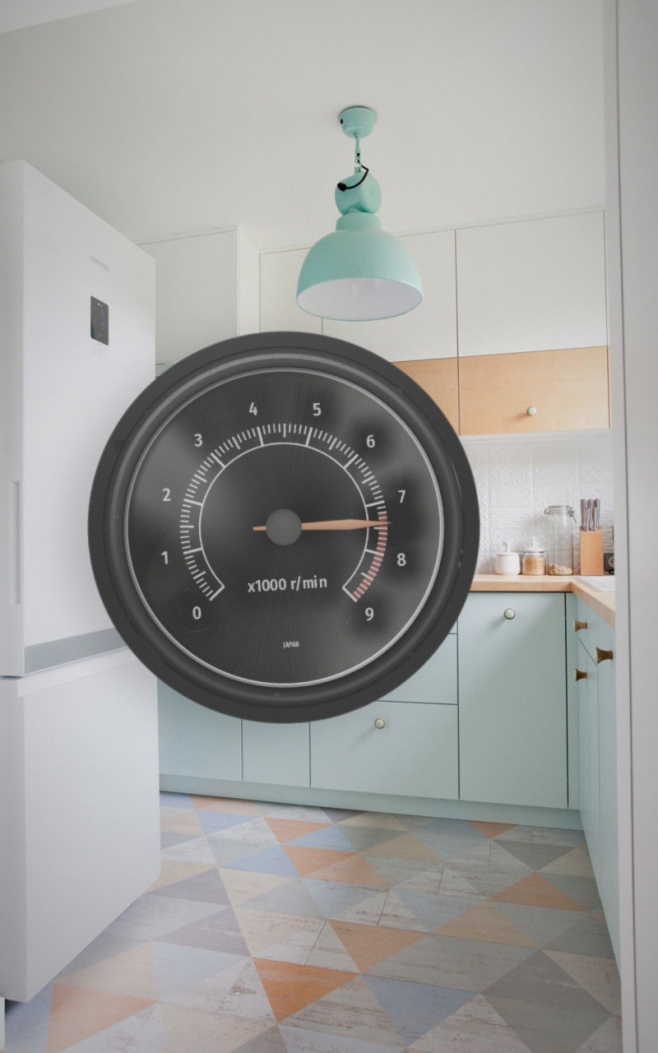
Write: 7400 rpm
